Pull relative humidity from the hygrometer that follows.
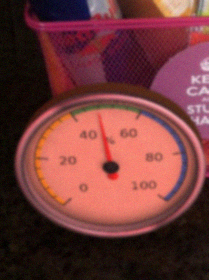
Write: 48 %
